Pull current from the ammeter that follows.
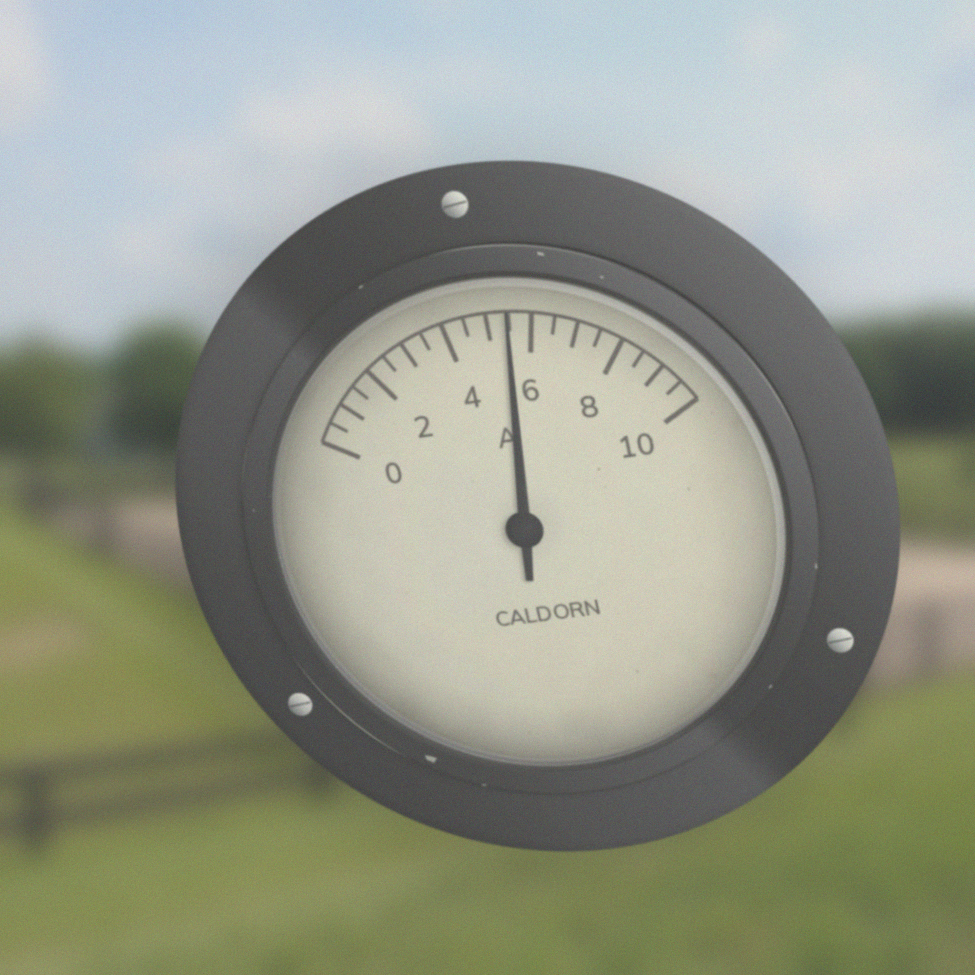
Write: 5.5 A
